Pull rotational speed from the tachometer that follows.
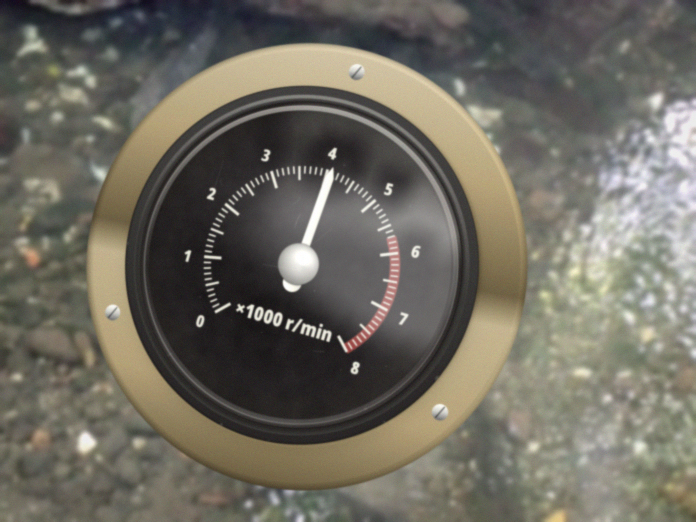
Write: 4100 rpm
